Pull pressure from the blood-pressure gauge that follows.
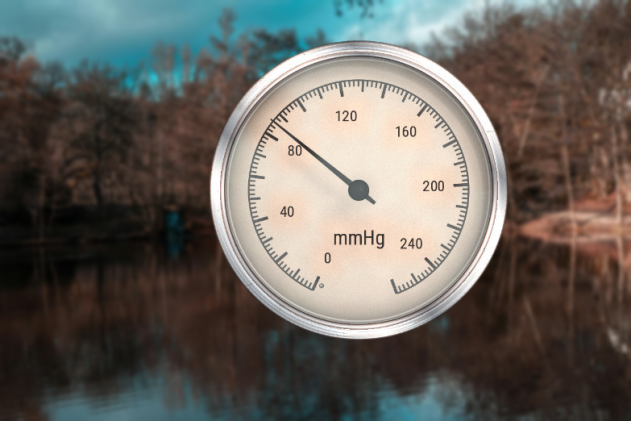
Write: 86 mmHg
